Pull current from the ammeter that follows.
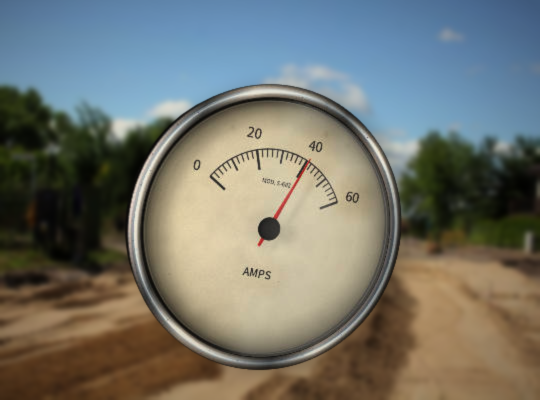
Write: 40 A
